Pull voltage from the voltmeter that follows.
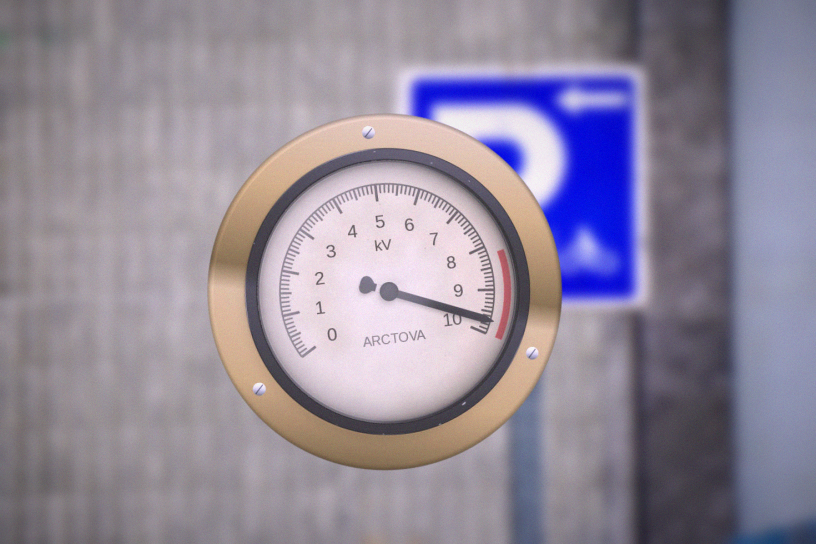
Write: 9.7 kV
